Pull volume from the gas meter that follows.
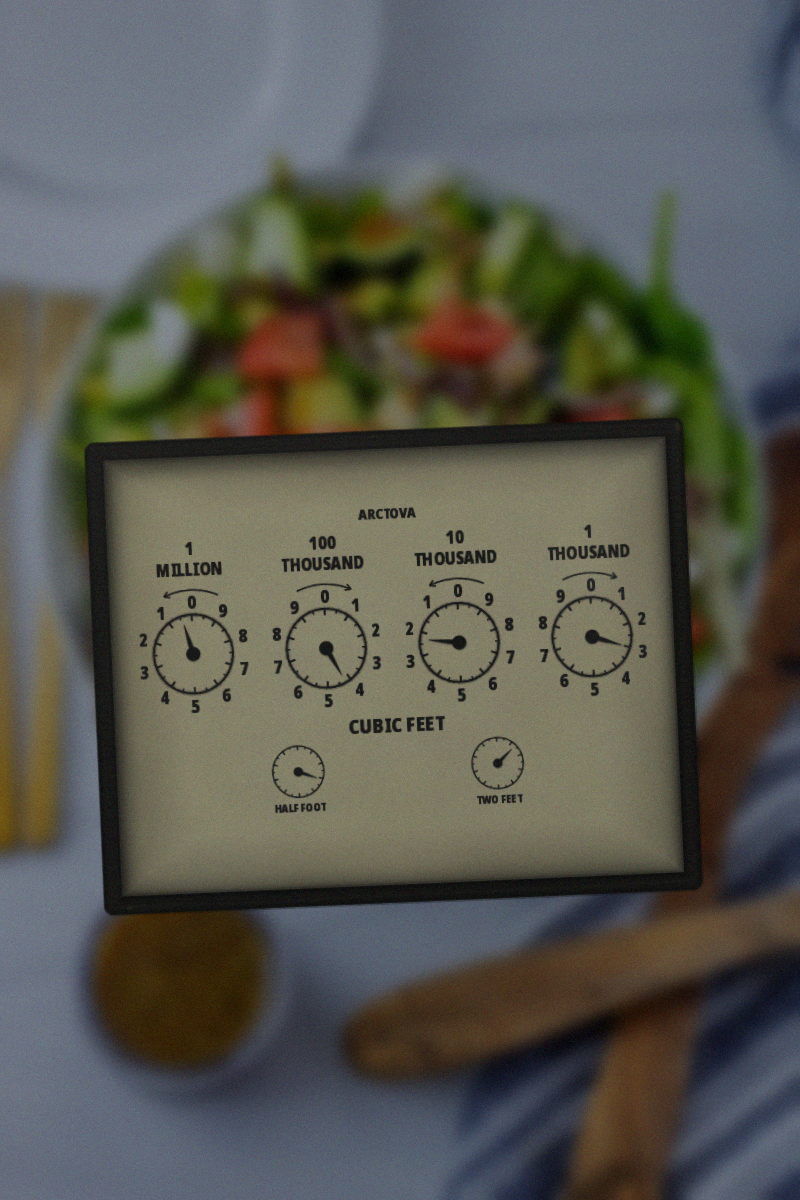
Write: 42300 ft³
